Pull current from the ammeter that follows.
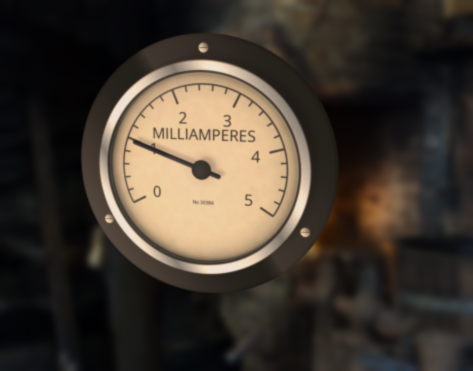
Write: 1 mA
